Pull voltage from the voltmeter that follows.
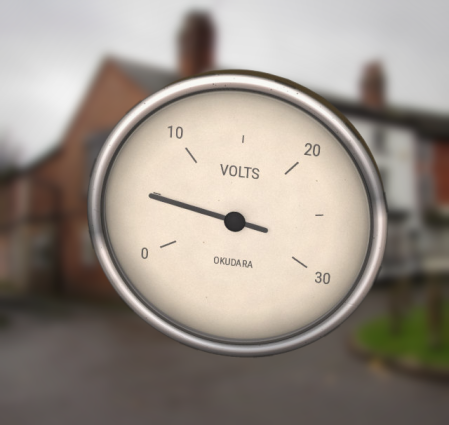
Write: 5 V
